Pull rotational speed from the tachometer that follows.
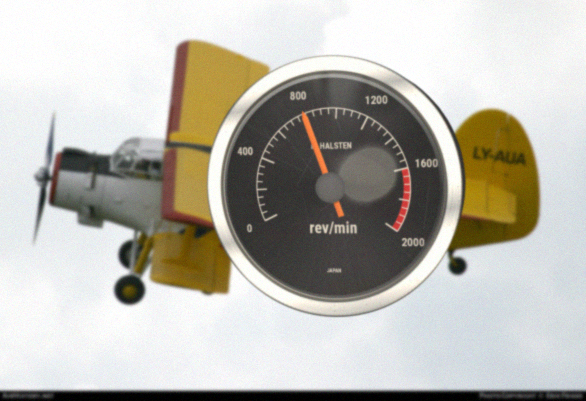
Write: 800 rpm
